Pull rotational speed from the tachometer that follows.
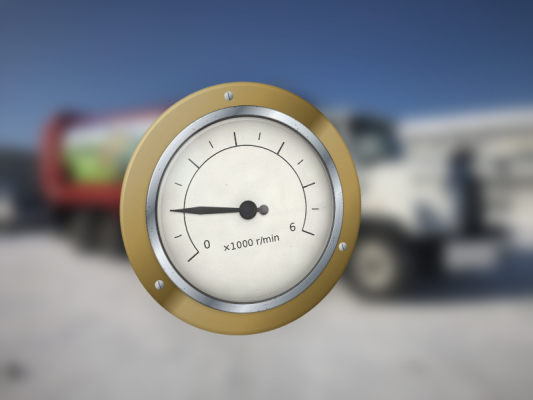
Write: 1000 rpm
